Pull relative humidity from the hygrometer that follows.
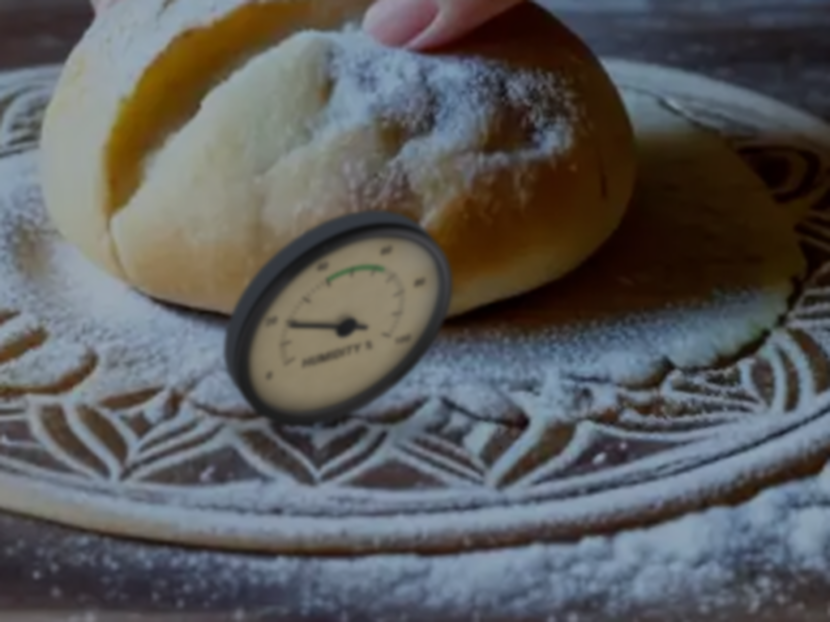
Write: 20 %
